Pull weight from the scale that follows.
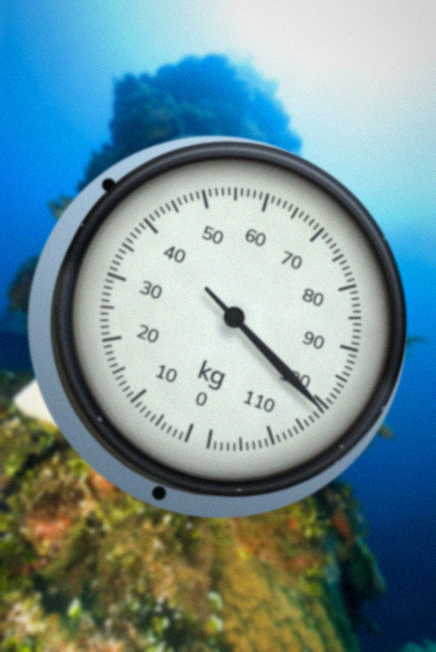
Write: 101 kg
